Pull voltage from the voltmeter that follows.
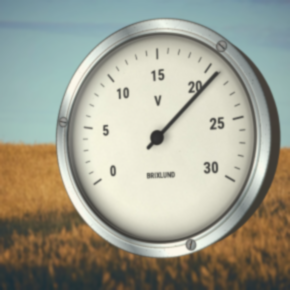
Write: 21 V
